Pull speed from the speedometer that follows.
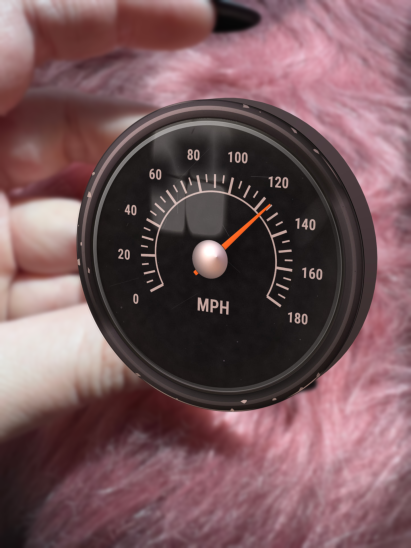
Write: 125 mph
